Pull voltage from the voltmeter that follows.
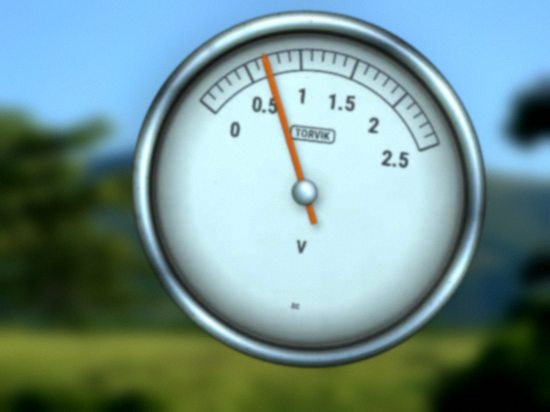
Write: 0.7 V
